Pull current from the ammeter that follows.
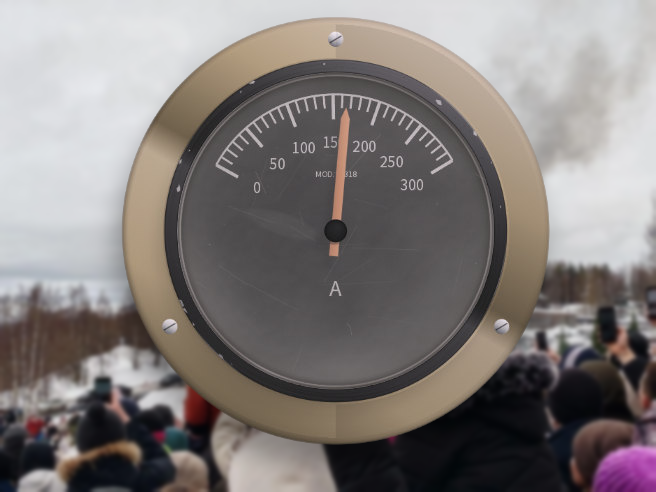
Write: 165 A
